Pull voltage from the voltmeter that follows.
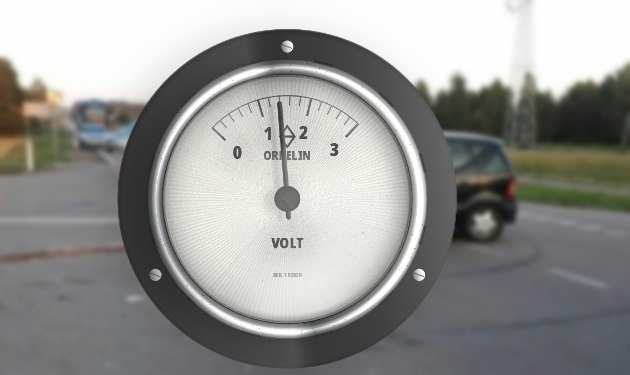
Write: 1.4 V
